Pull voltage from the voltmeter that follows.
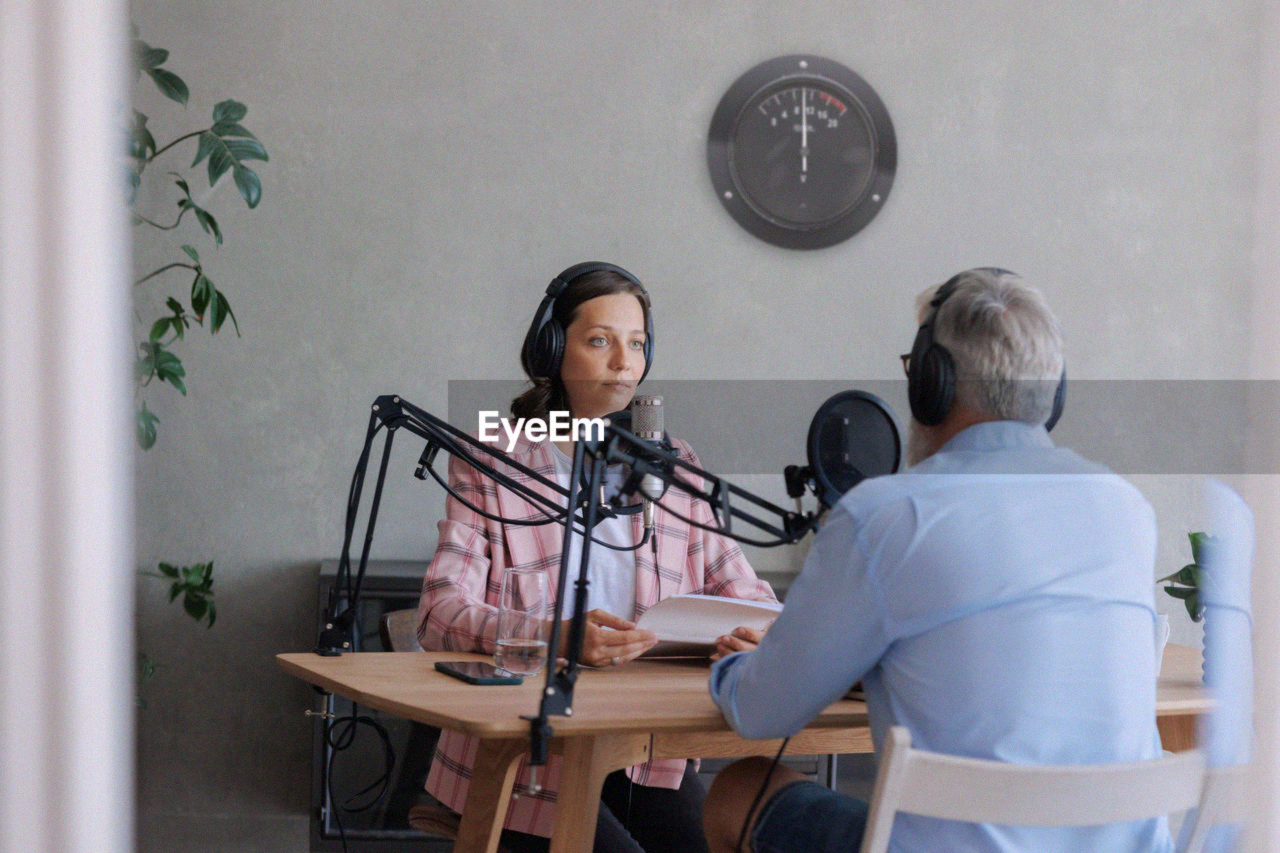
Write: 10 V
